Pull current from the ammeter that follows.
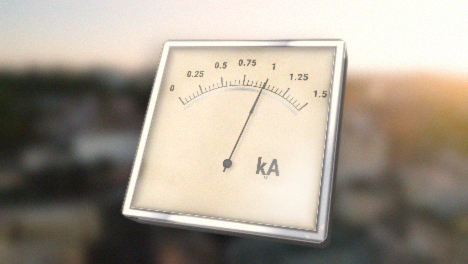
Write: 1 kA
